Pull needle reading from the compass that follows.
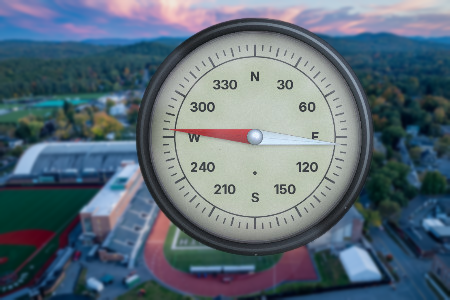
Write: 275 °
